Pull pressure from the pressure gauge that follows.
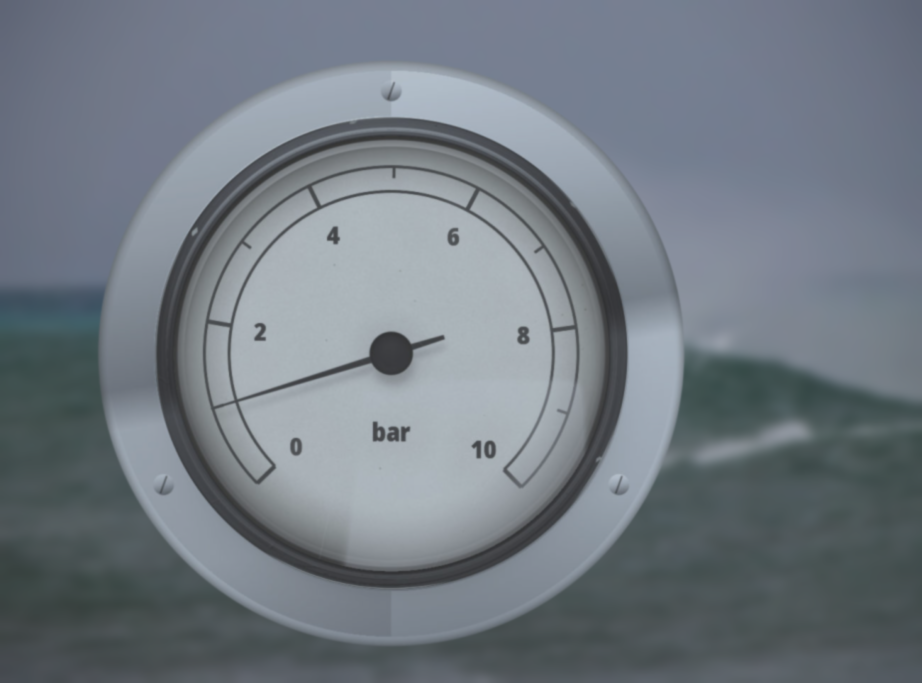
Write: 1 bar
